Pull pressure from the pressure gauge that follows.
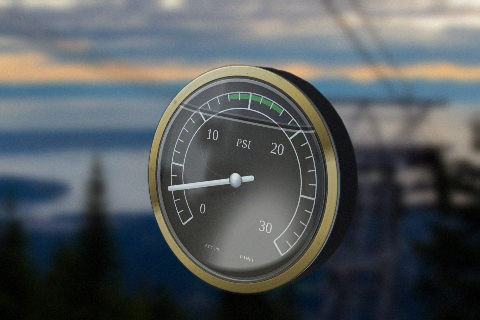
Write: 3 psi
